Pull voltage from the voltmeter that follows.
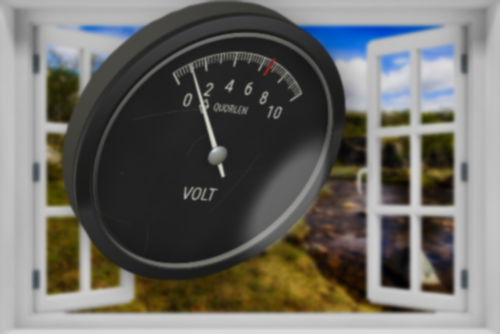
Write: 1 V
